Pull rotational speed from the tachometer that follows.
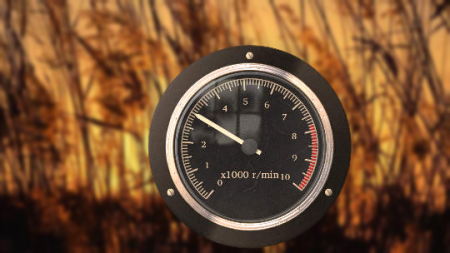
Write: 3000 rpm
